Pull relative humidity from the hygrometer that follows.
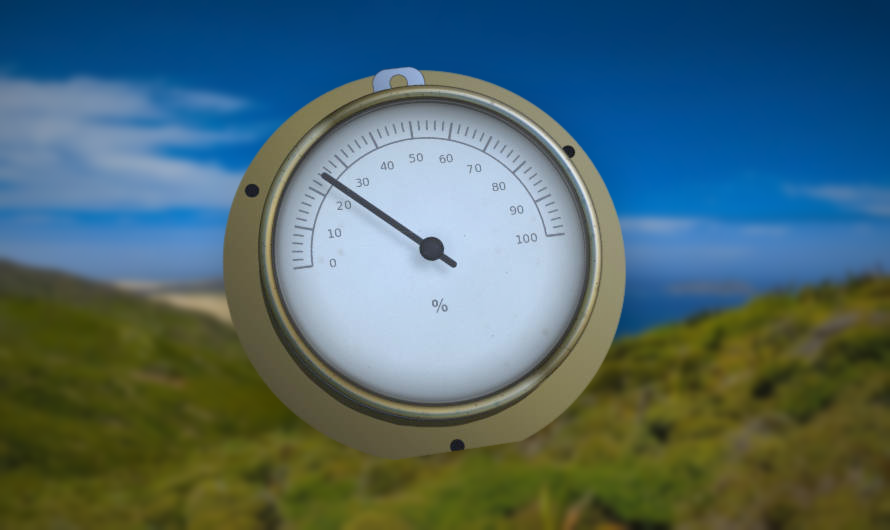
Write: 24 %
